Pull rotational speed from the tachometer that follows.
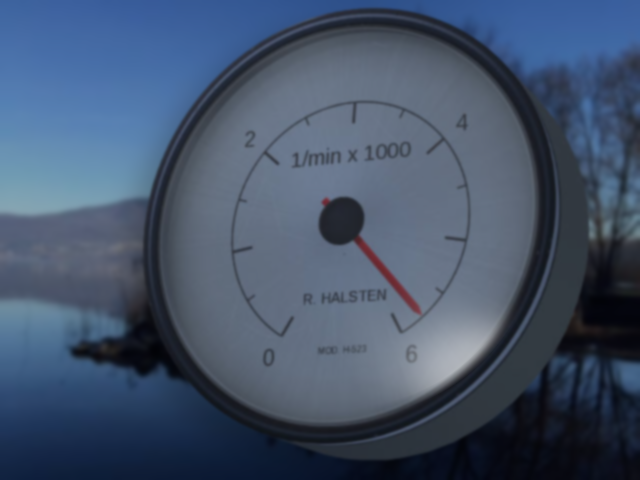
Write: 5750 rpm
